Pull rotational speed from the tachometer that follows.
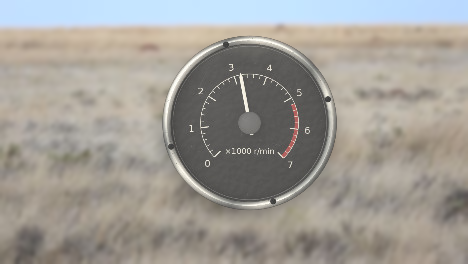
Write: 3200 rpm
